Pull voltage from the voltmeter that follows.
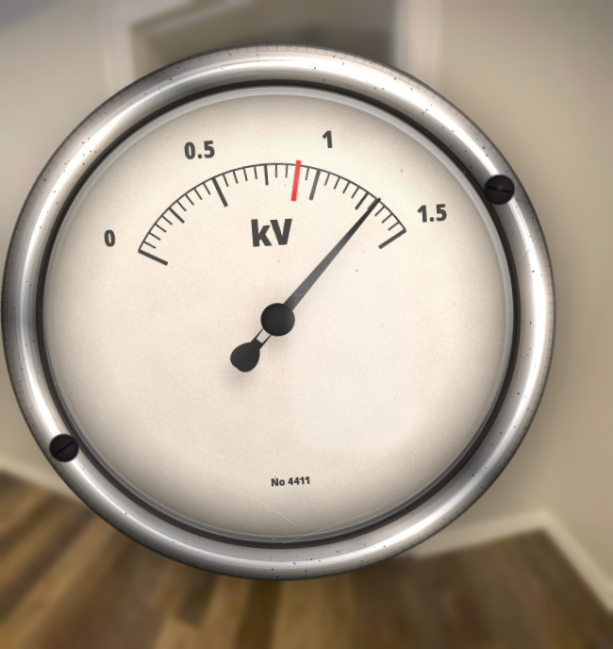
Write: 1.3 kV
